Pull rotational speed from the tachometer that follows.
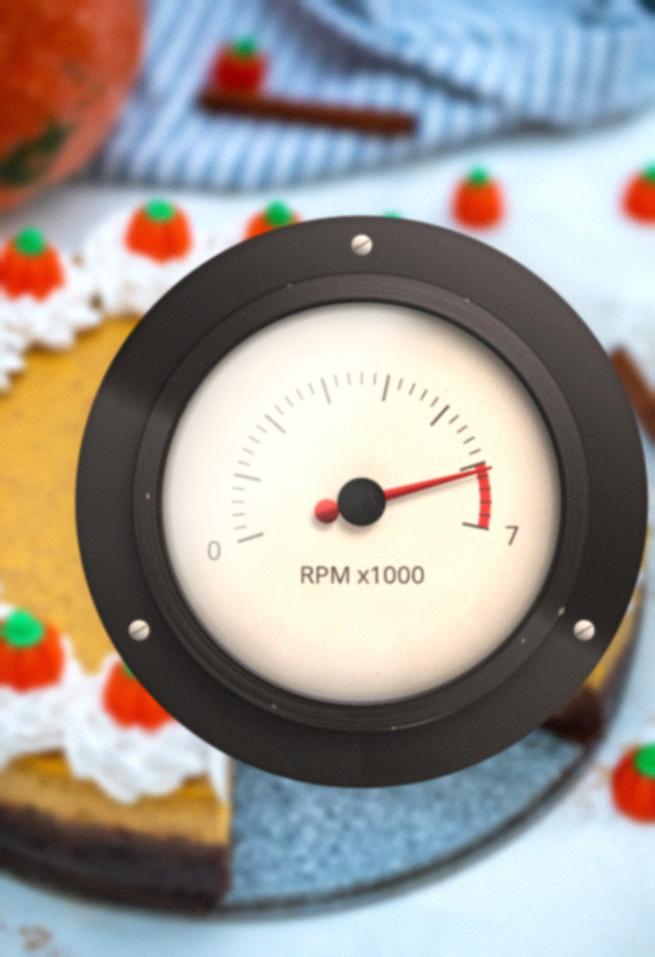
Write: 6100 rpm
